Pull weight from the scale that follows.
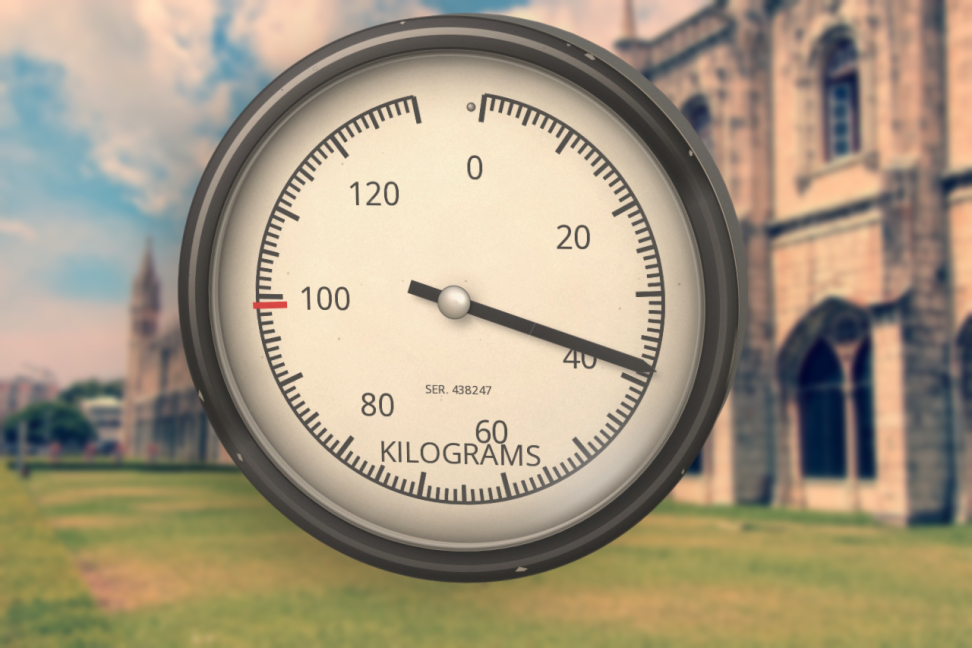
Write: 38 kg
